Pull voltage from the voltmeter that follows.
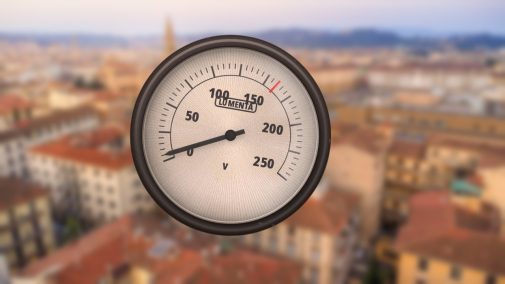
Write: 5 V
